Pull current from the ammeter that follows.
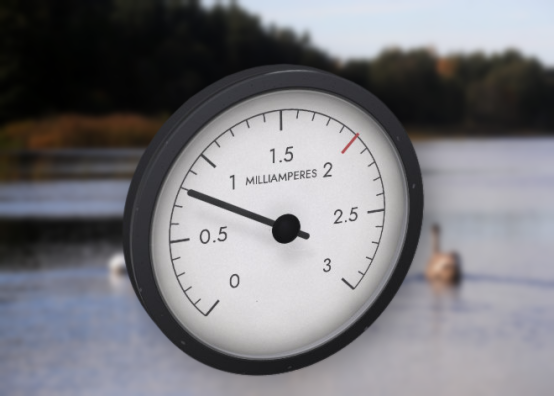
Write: 0.8 mA
